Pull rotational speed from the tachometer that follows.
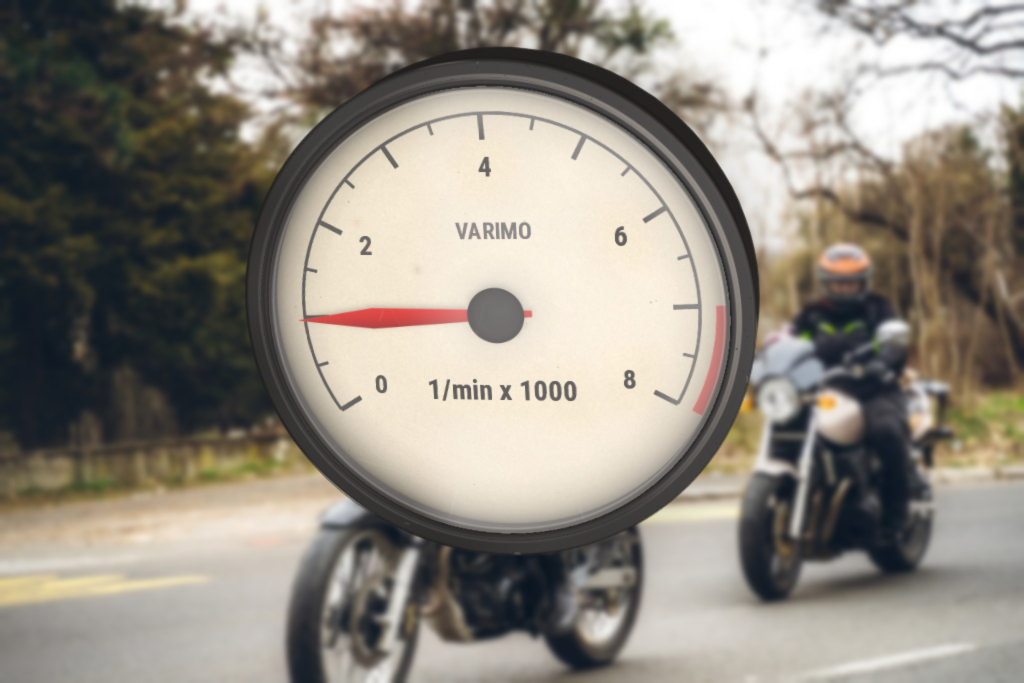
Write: 1000 rpm
